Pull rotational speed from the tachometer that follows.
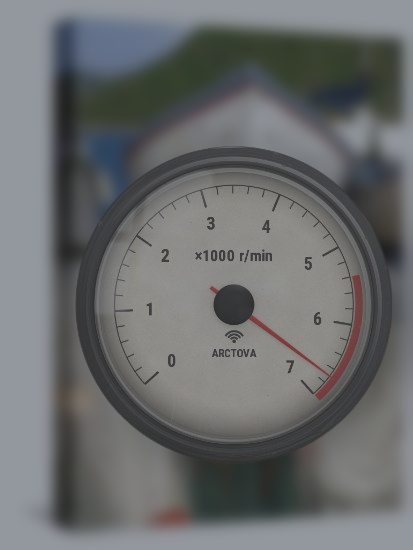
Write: 6700 rpm
